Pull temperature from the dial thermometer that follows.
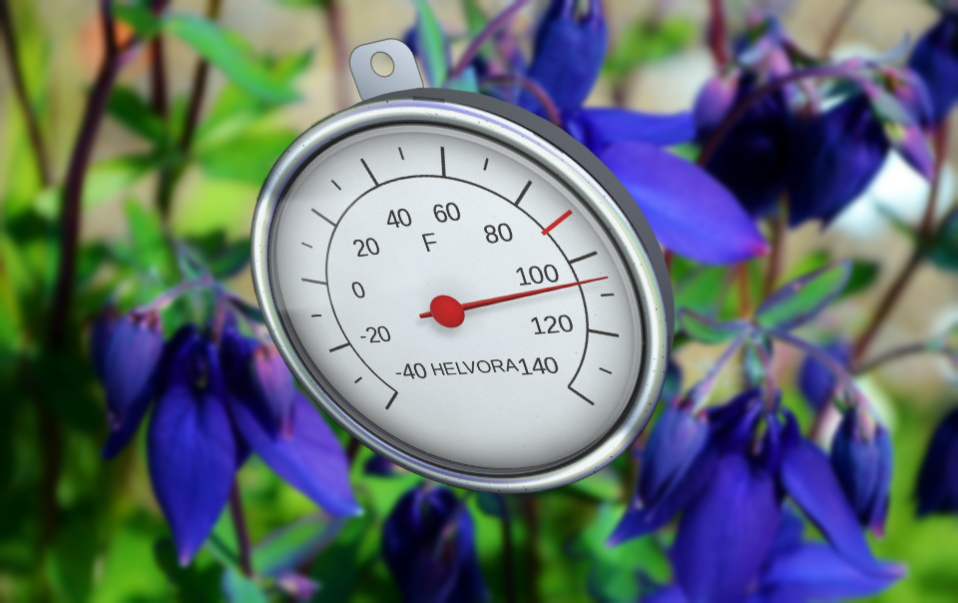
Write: 105 °F
